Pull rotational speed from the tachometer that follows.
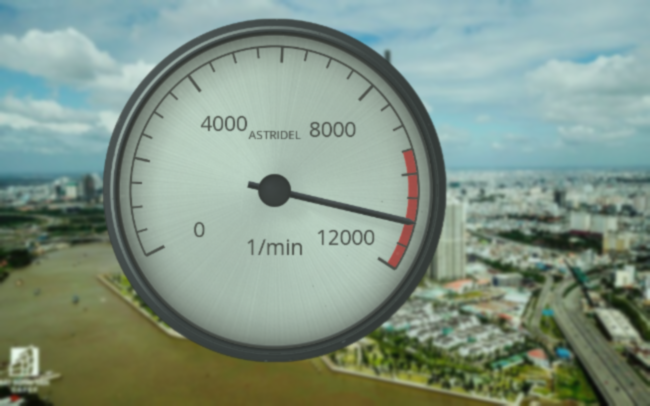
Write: 11000 rpm
